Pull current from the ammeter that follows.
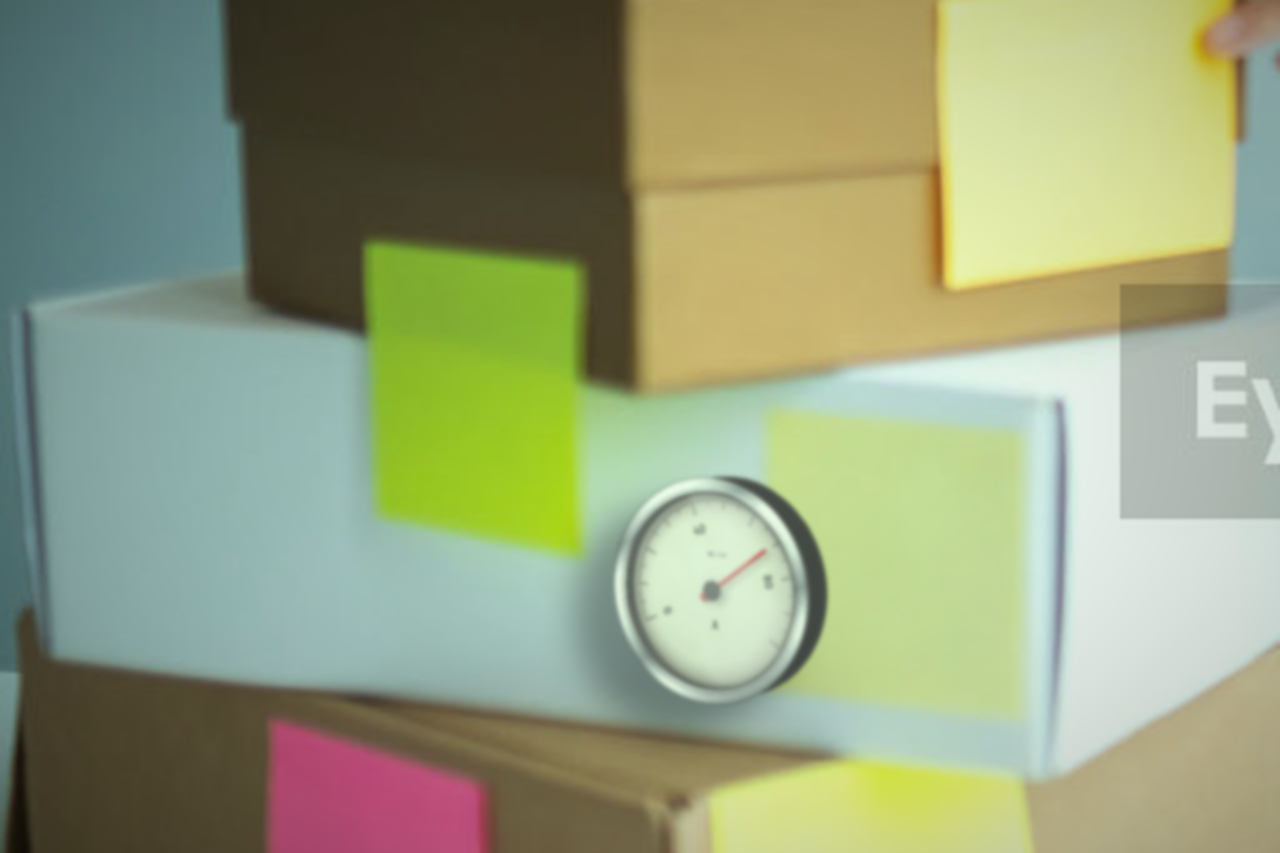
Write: 70 A
